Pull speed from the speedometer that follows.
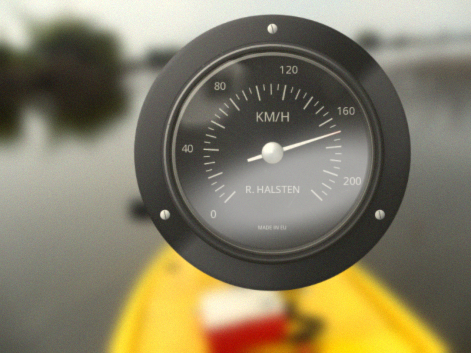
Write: 170 km/h
